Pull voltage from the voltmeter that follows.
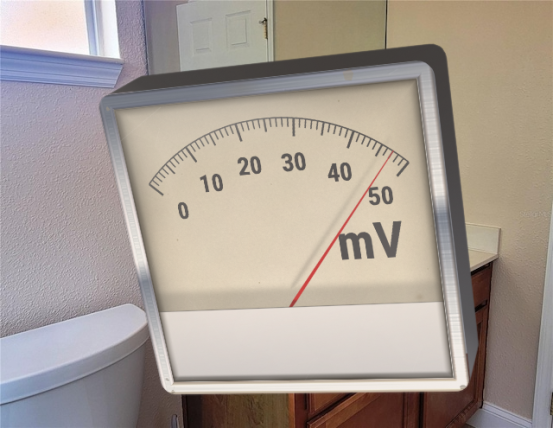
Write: 47 mV
